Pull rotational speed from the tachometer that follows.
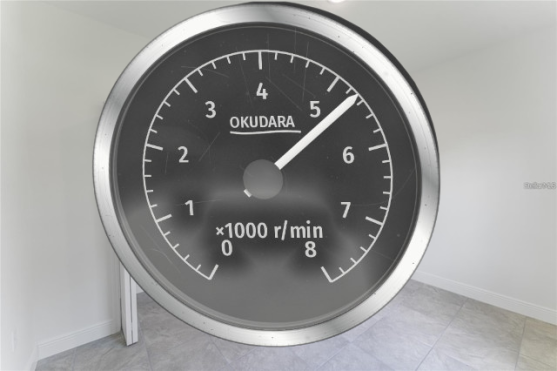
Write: 5300 rpm
